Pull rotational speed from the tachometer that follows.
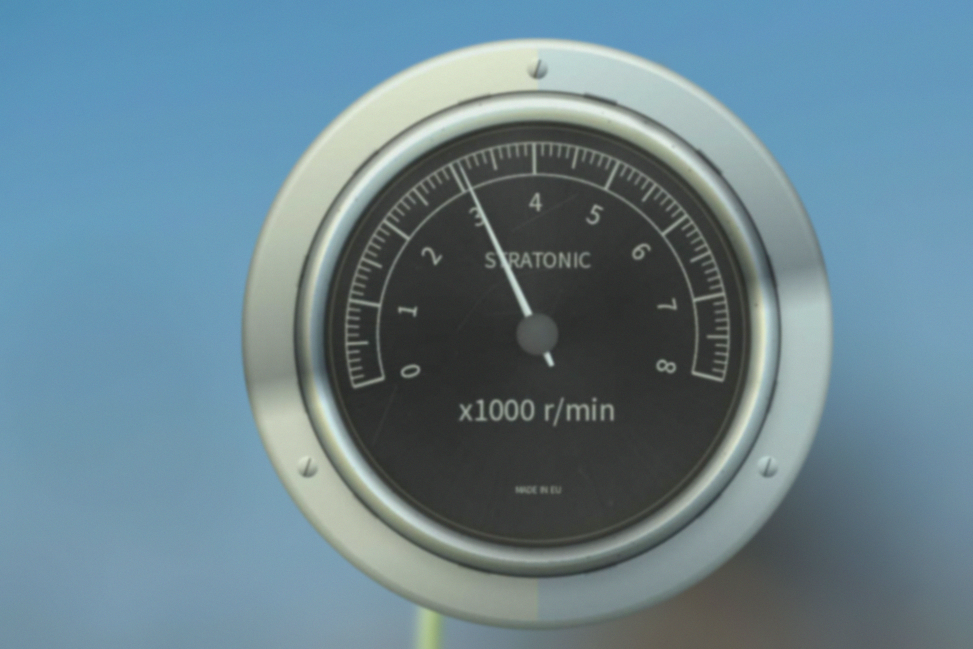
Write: 3100 rpm
